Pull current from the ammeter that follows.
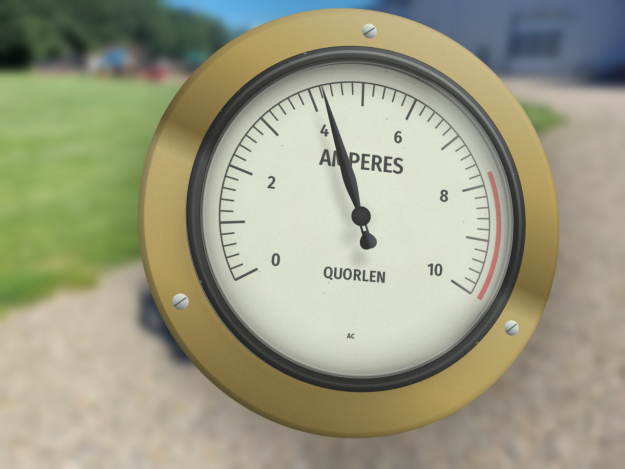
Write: 4.2 A
